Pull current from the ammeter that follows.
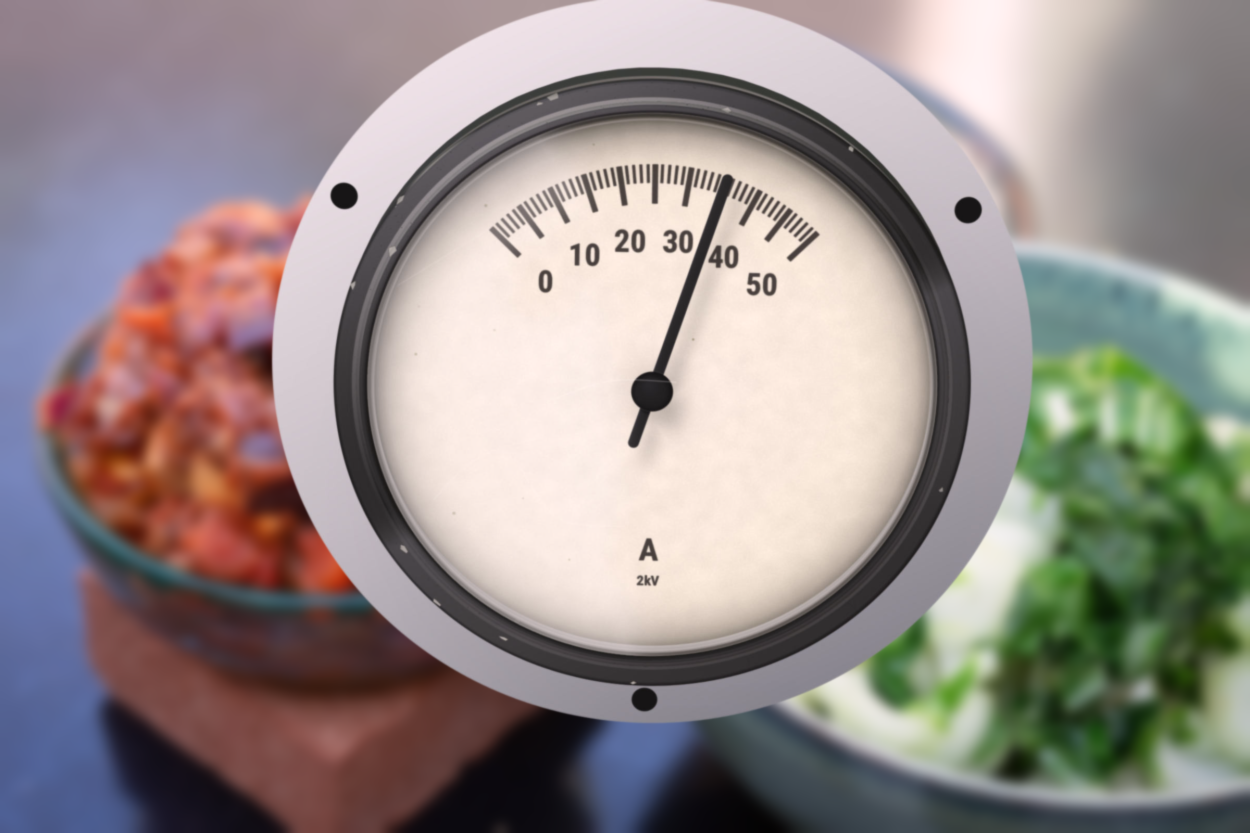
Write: 35 A
